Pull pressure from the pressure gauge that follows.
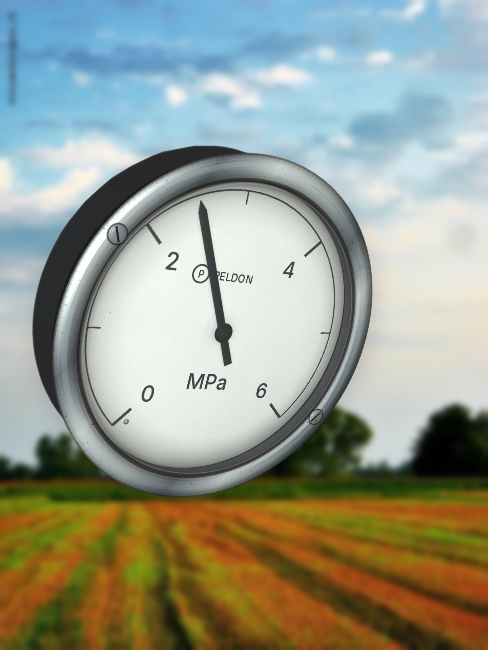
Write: 2.5 MPa
